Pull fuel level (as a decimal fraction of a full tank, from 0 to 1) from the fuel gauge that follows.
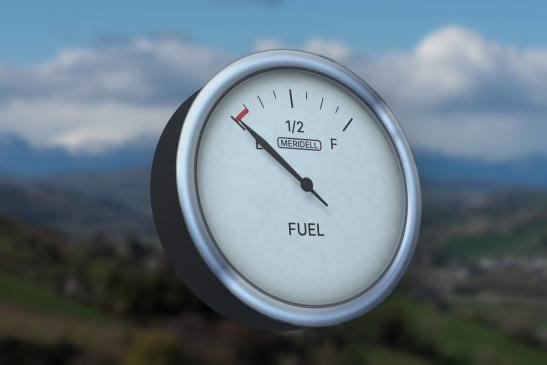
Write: 0
